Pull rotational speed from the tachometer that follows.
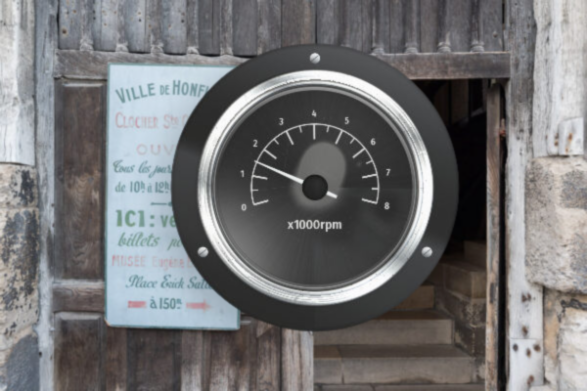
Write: 1500 rpm
